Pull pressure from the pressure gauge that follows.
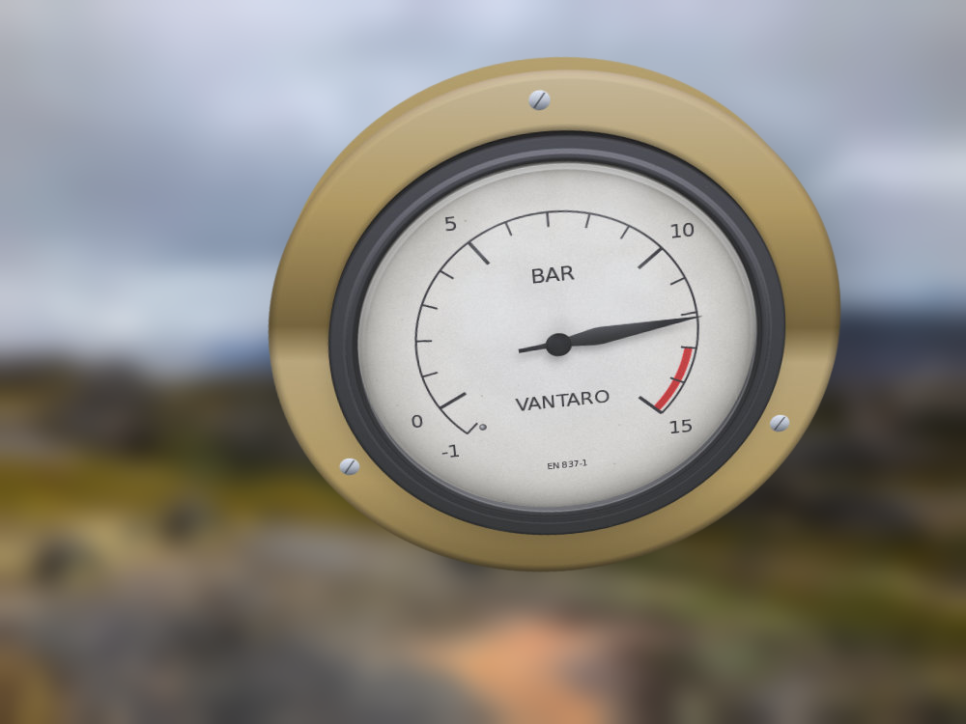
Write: 12 bar
